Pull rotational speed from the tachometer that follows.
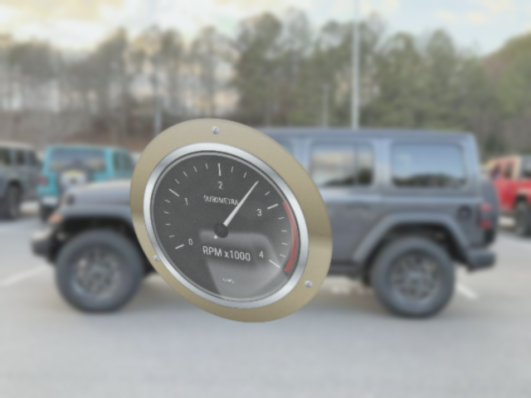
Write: 2600 rpm
